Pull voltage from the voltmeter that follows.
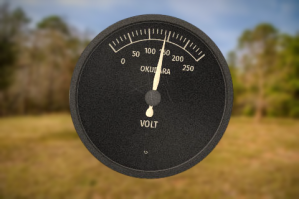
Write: 140 V
